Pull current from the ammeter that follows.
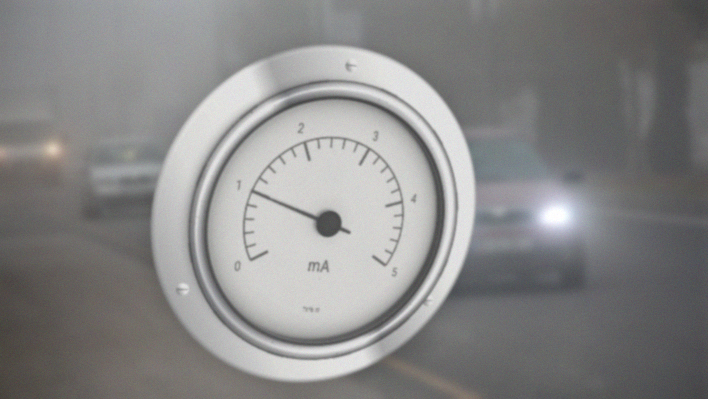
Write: 1 mA
